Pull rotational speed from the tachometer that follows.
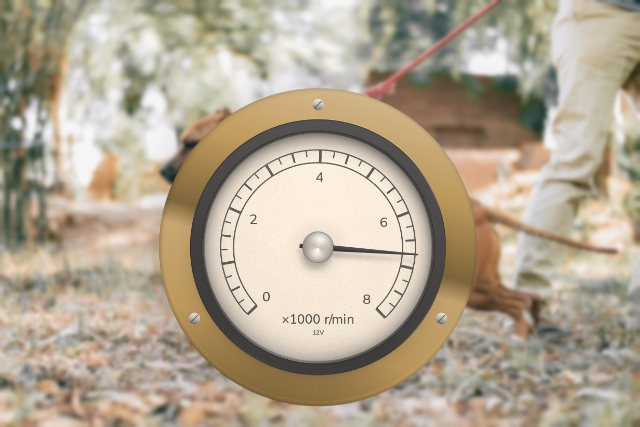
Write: 6750 rpm
